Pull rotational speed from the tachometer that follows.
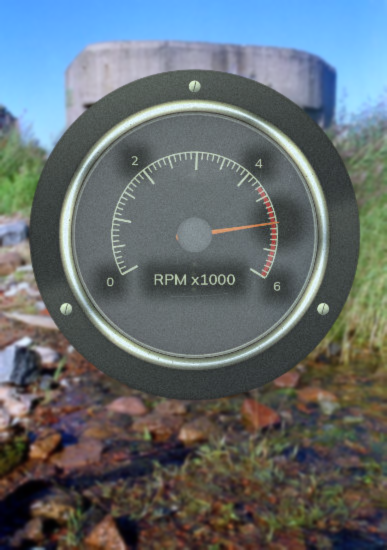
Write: 5000 rpm
